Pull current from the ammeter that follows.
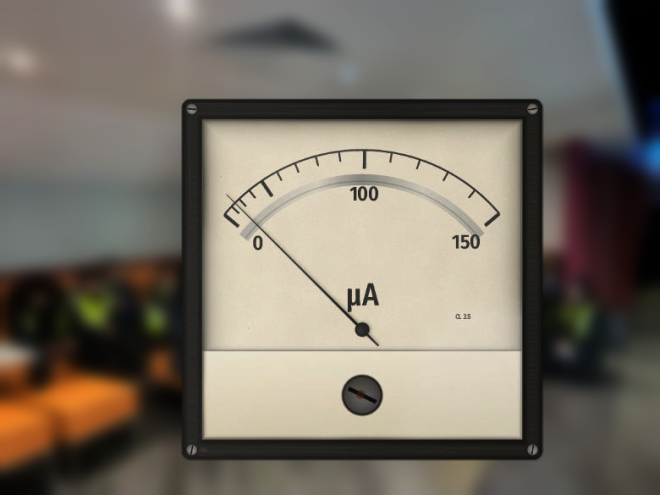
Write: 25 µA
